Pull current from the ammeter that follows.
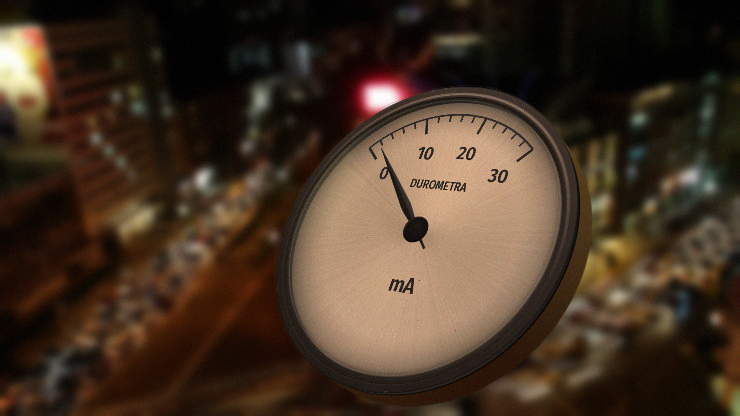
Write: 2 mA
